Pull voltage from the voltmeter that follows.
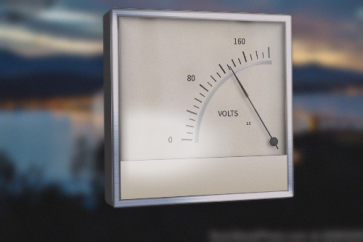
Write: 130 V
